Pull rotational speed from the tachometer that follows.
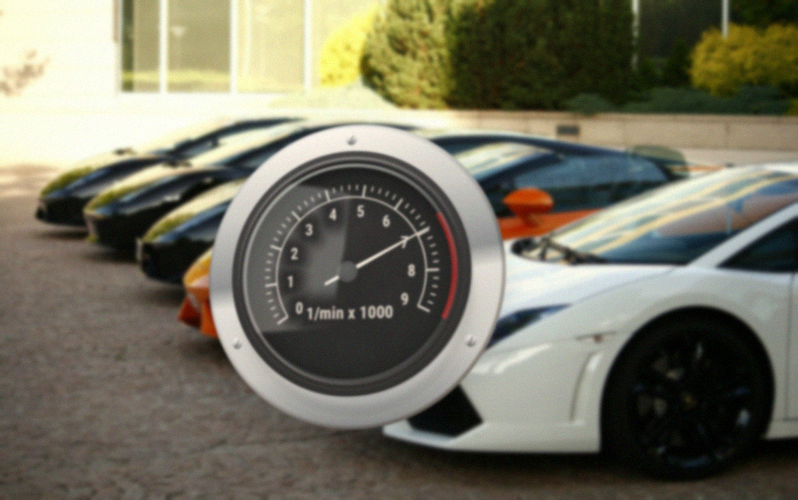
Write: 7000 rpm
